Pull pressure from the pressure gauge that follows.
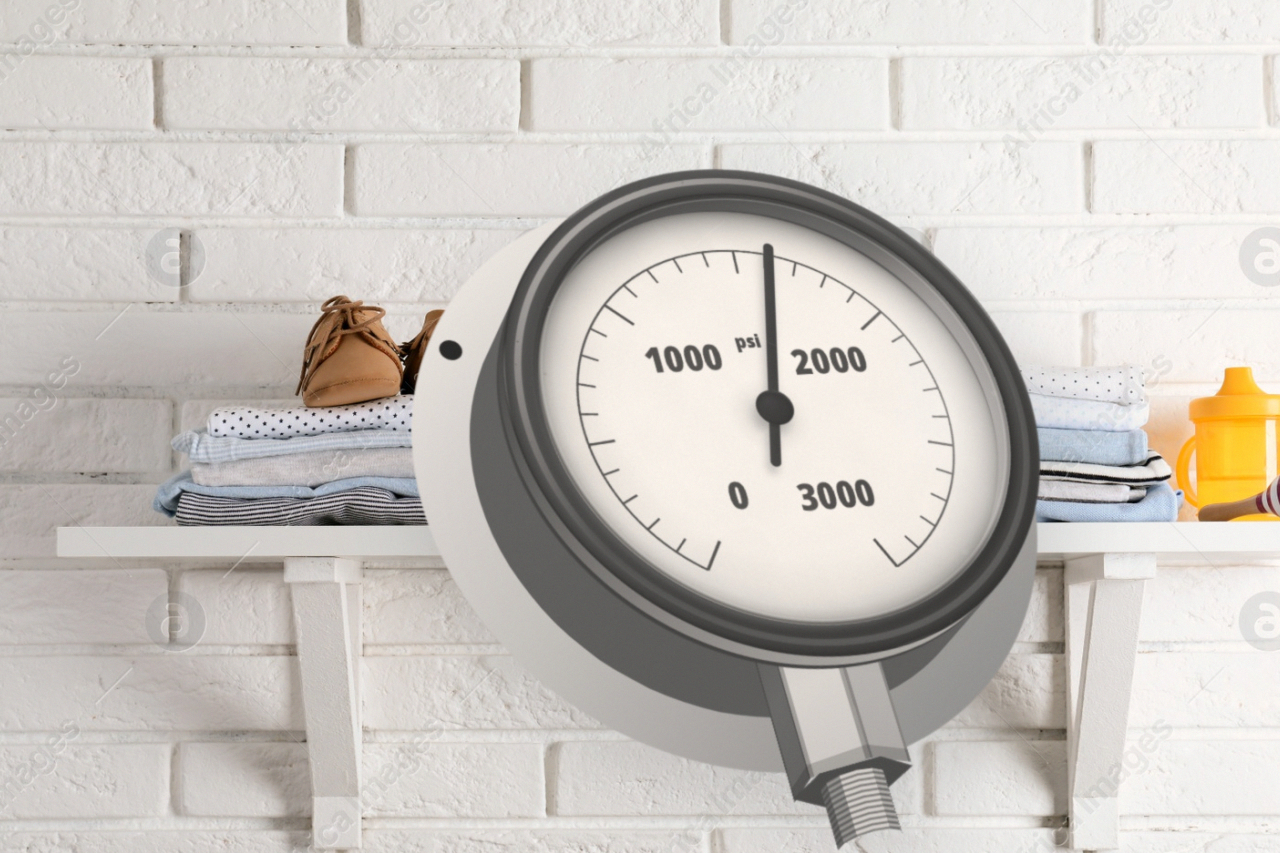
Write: 1600 psi
